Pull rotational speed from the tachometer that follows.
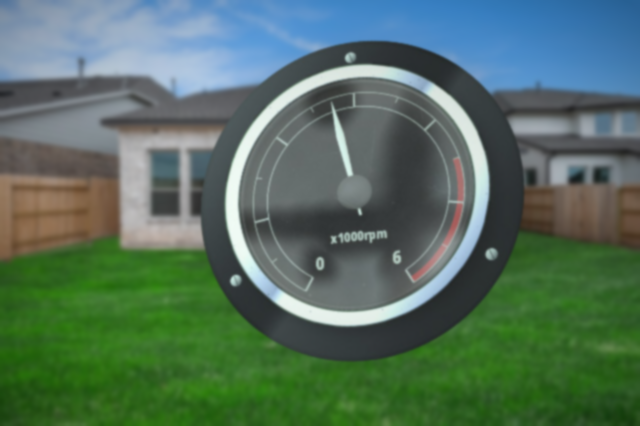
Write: 2750 rpm
